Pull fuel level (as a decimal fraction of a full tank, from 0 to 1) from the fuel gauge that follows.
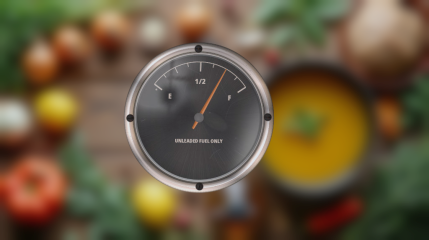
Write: 0.75
